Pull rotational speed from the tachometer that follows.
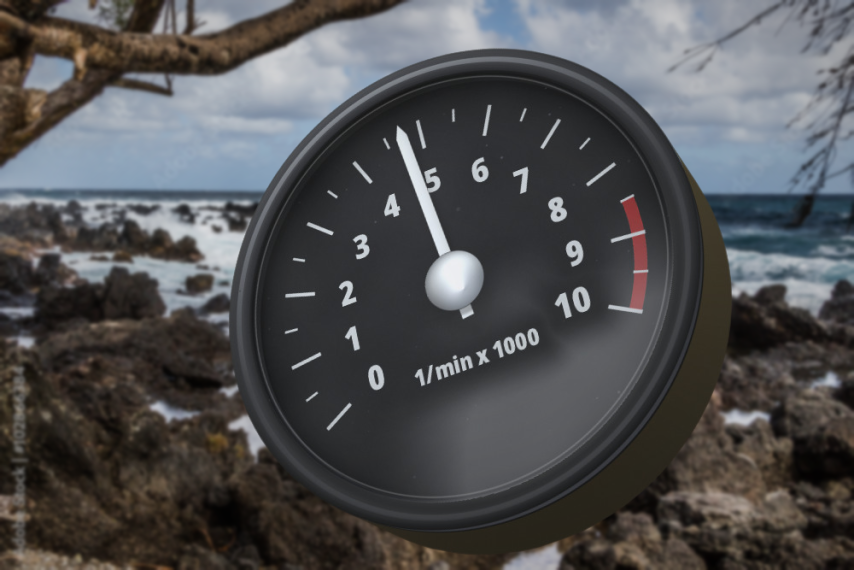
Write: 4750 rpm
